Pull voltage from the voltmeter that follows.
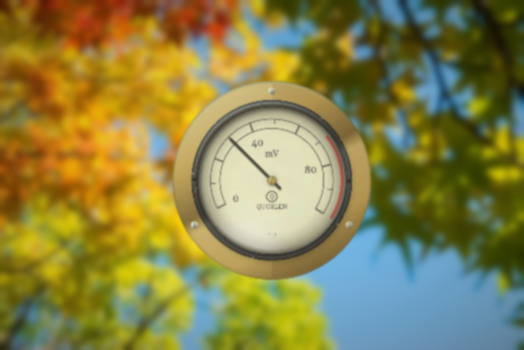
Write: 30 mV
